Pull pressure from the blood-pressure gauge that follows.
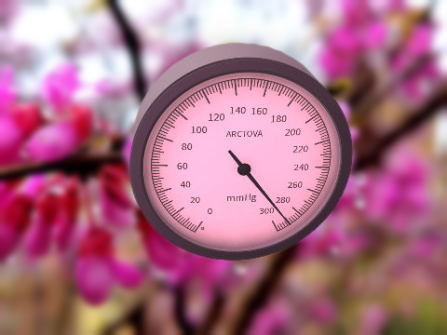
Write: 290 mmHg
